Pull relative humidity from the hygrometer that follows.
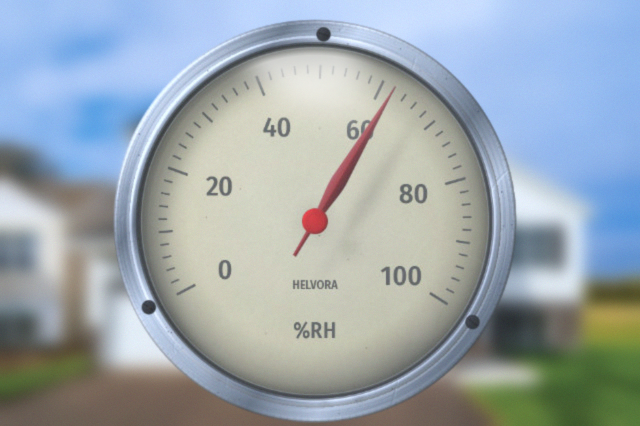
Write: 62 %
